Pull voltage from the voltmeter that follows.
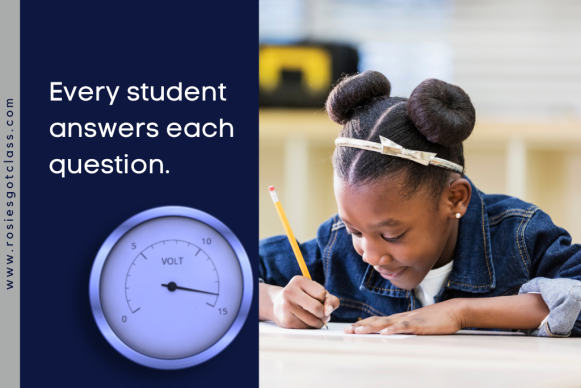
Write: 14 V
